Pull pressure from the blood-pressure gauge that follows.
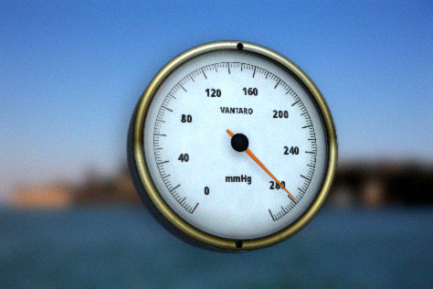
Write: 280 mmHg
